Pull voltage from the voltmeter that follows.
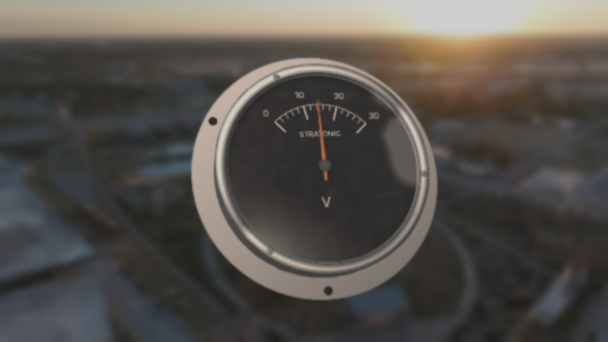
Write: 14 V
